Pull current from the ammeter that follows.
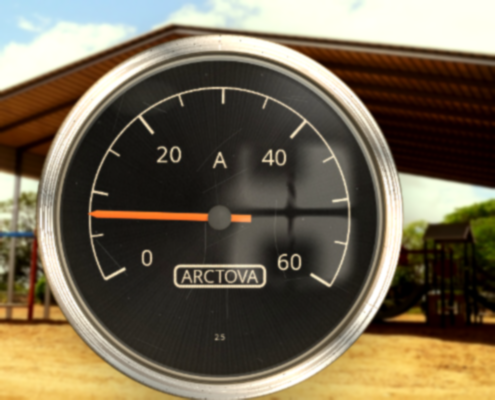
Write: 7.5 A
